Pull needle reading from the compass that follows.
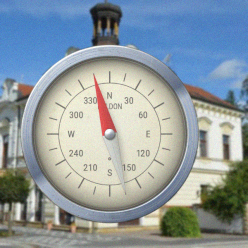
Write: 345 °
